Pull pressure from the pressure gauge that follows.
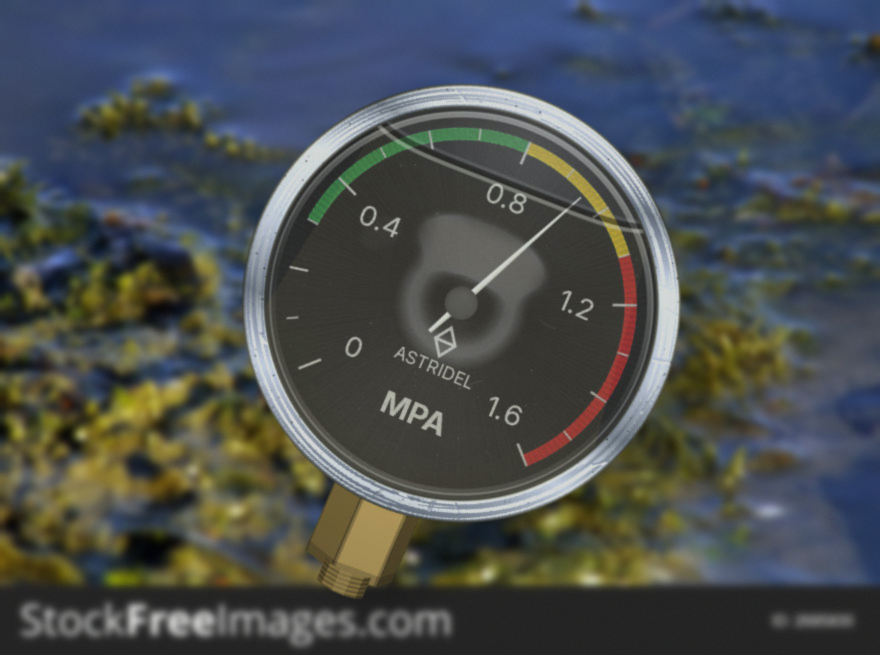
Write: 0.95 MPa
